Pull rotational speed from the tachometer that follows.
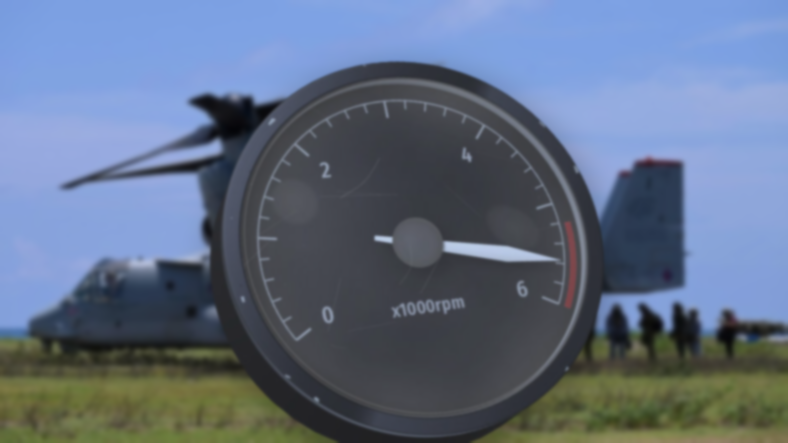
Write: 5600 rpm
